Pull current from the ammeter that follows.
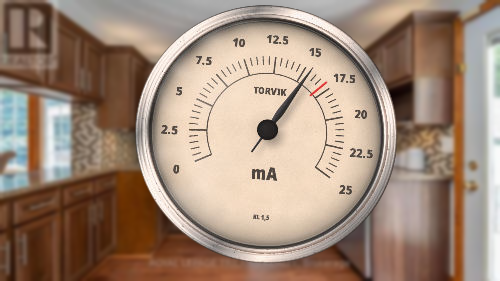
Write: 15.5 mA
